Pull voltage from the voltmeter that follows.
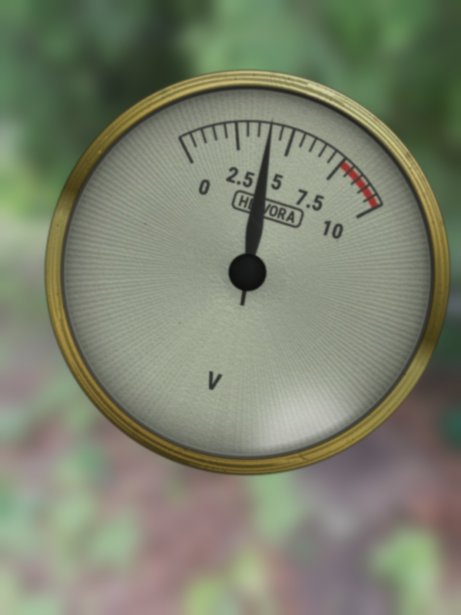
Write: 4 V
